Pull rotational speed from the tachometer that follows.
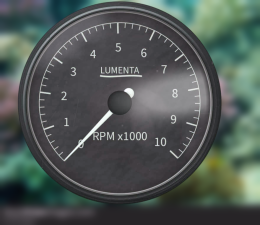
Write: 0 rpm
